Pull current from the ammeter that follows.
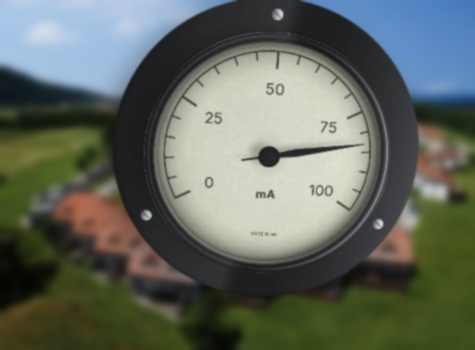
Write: 82.5 mA
